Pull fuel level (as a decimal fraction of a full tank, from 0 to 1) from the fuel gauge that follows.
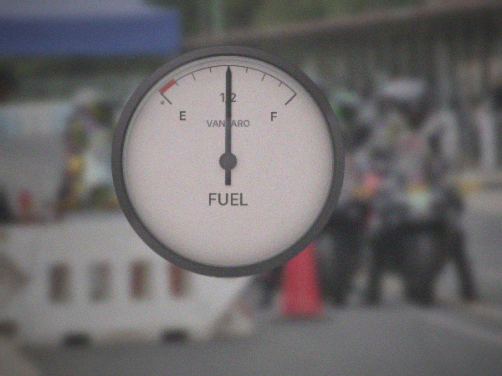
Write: 0.5
